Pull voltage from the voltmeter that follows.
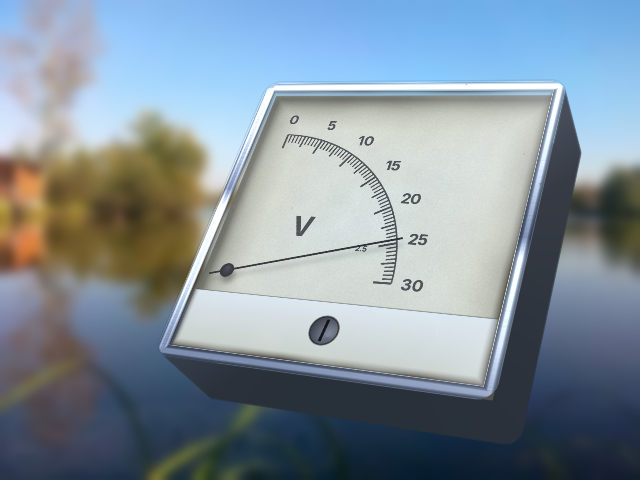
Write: 25 V
